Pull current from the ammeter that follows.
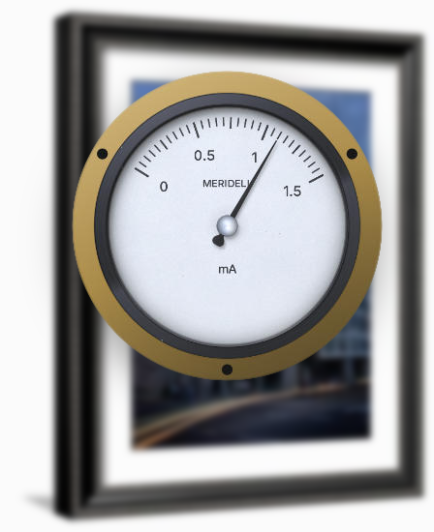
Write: 1.1 mA
